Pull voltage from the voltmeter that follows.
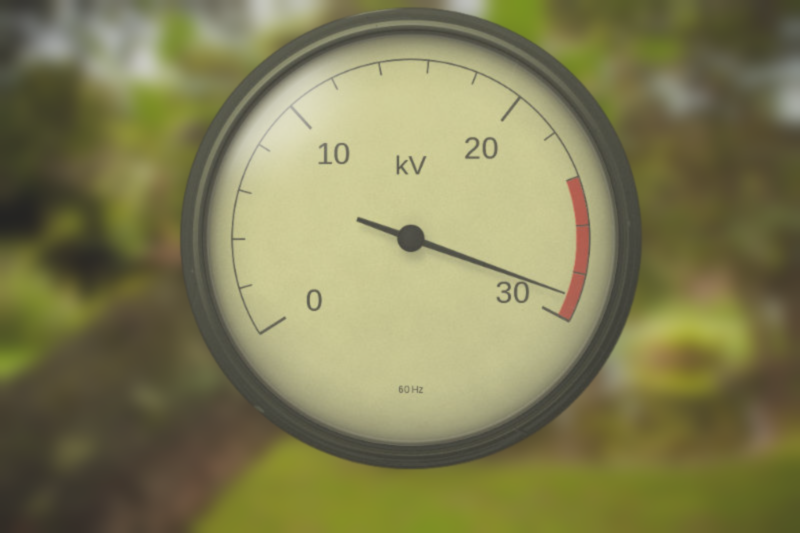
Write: 29 kV
